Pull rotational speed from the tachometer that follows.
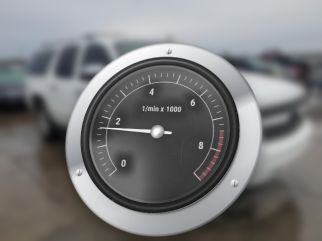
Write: 1600 rpm
